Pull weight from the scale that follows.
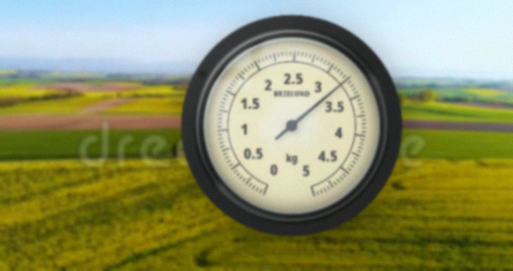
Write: 3.25 kg
